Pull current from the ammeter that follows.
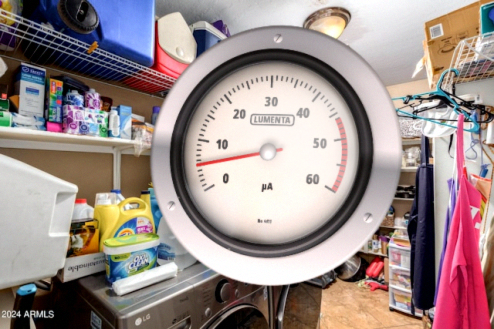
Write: 5 µA
